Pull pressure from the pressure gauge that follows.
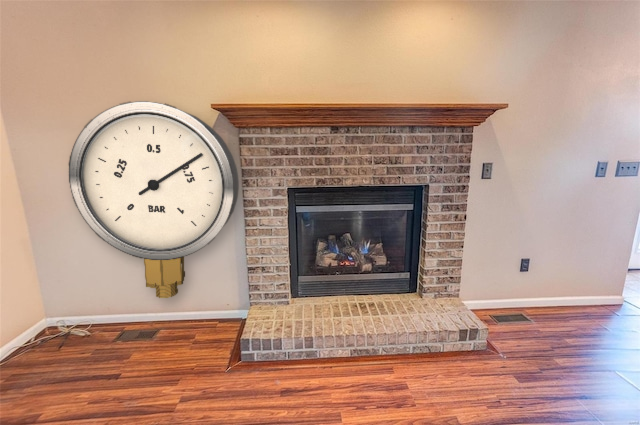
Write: 0.7 bar
